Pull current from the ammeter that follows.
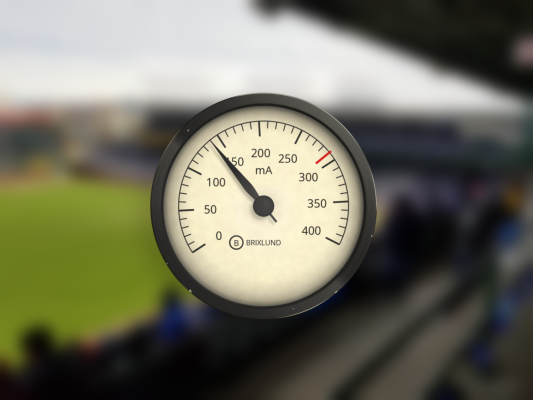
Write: 140 mA
